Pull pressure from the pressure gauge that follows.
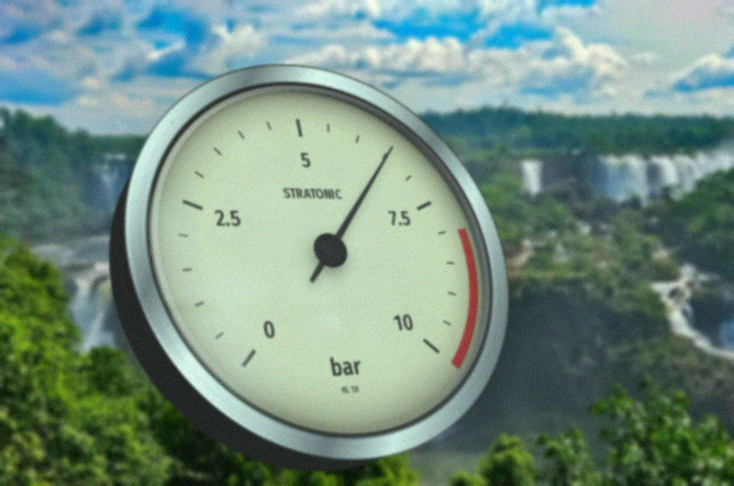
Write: 6.5 bar
